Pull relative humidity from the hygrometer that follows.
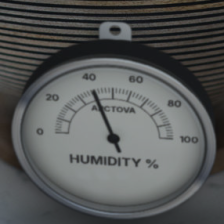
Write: 40 %
